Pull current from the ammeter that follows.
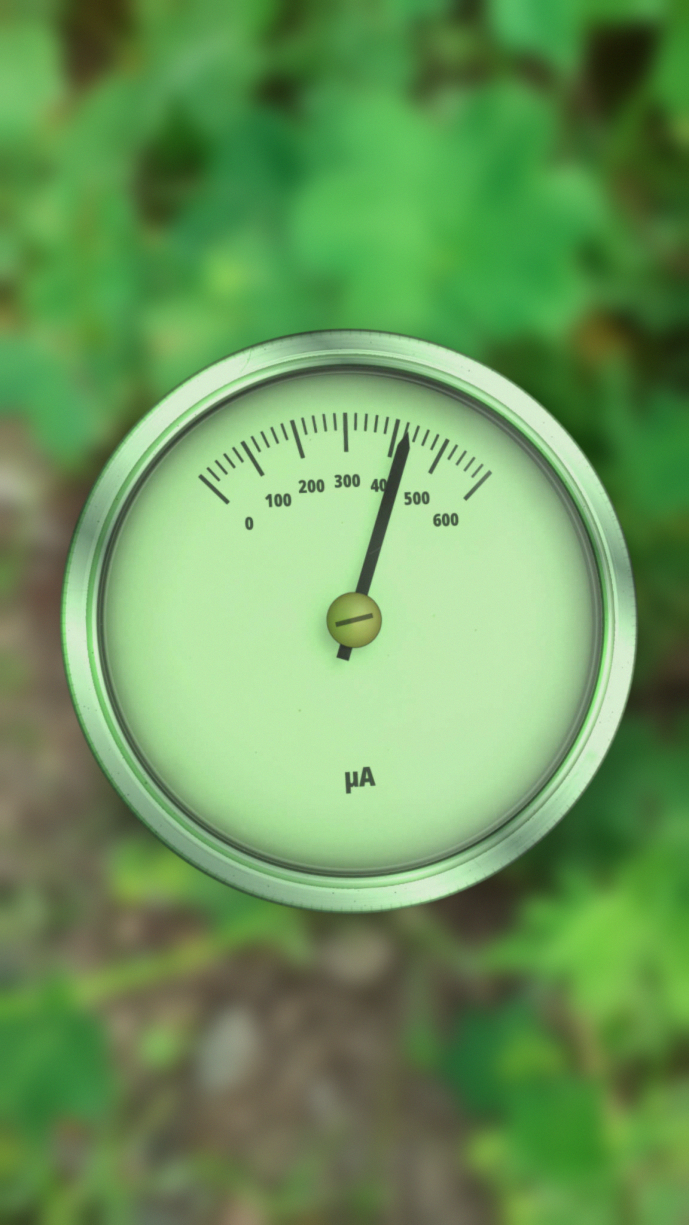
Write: 420 µA
